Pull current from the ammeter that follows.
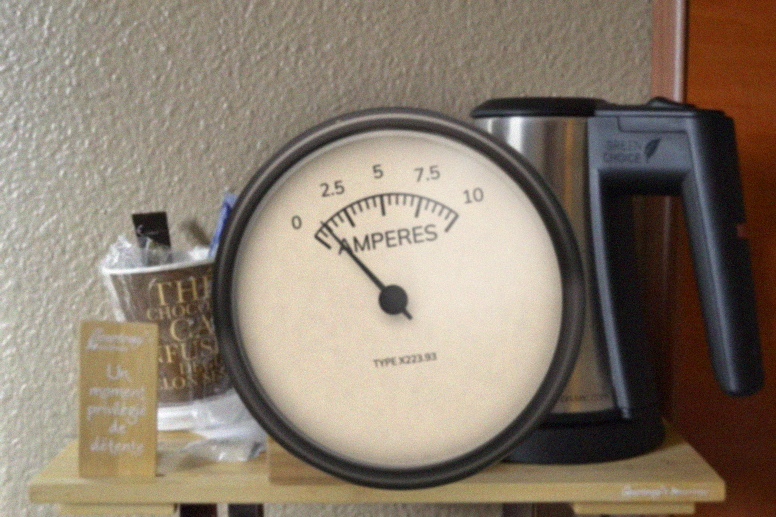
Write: 1 A
